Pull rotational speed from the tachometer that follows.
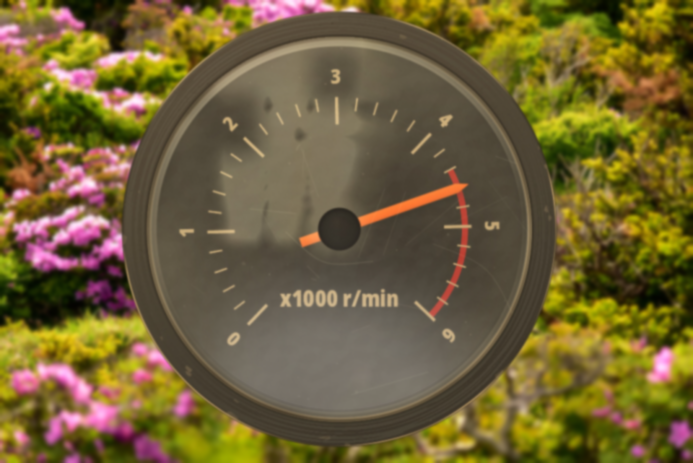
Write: 4600 rpm
